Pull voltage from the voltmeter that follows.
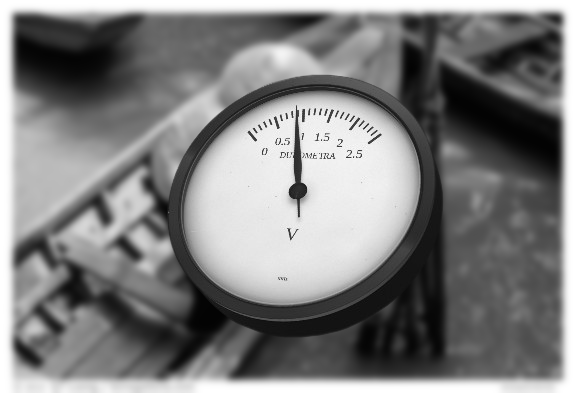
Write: 0.9 V
